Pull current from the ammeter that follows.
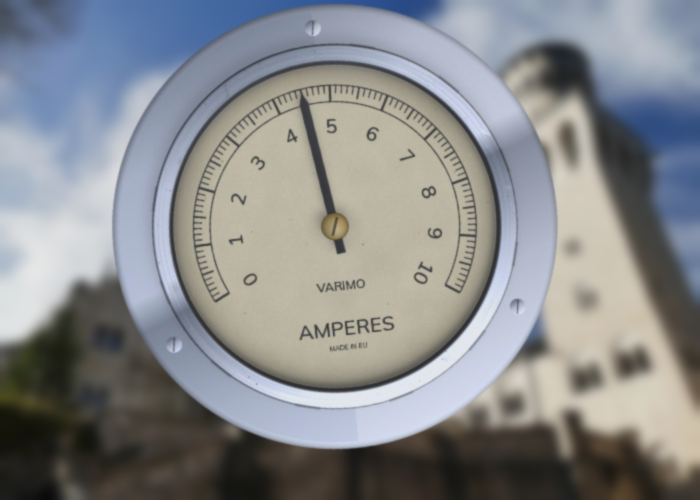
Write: 4.5 A
